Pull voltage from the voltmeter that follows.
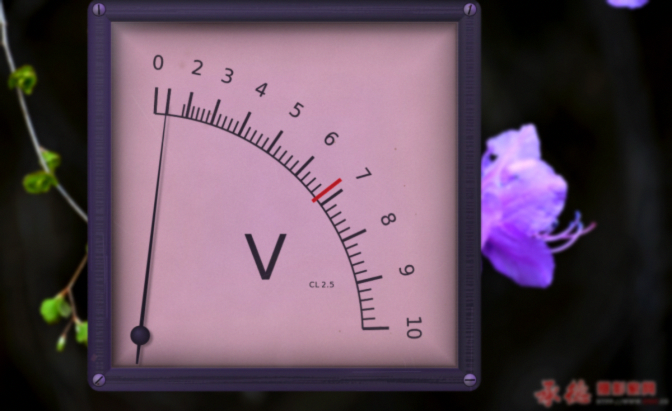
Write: 1 V
